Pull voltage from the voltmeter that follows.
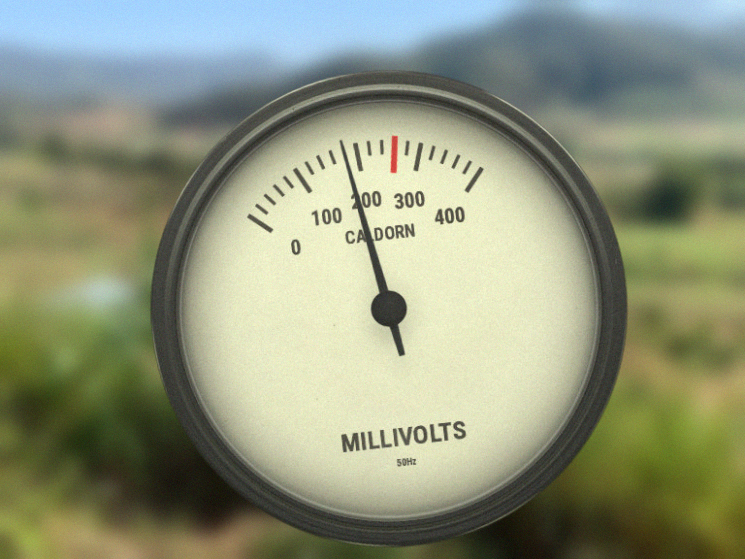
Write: 180 mV
